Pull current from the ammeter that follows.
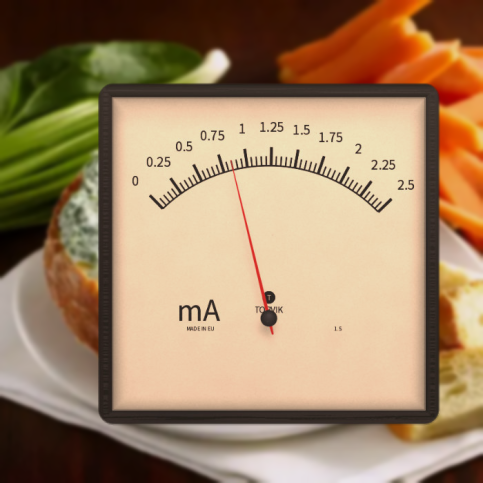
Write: 0.85 mA
